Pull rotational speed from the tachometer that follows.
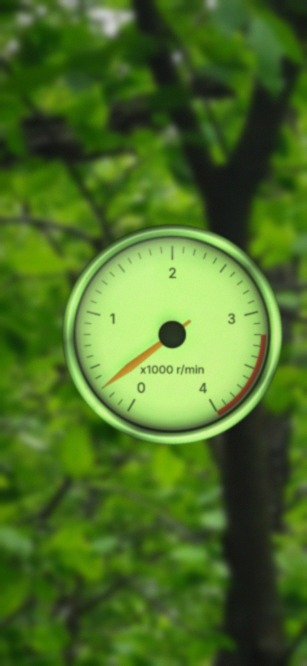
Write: 300 rpm
